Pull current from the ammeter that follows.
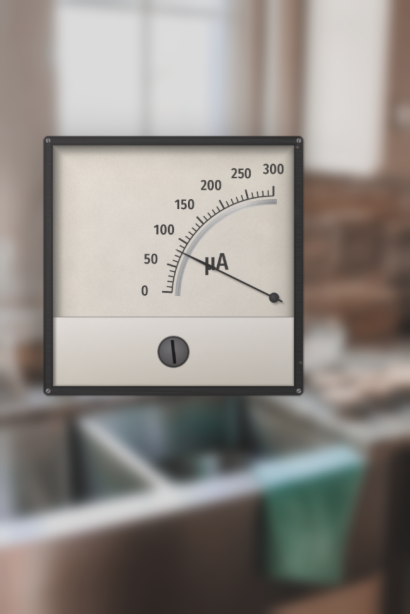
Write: 80 µA
